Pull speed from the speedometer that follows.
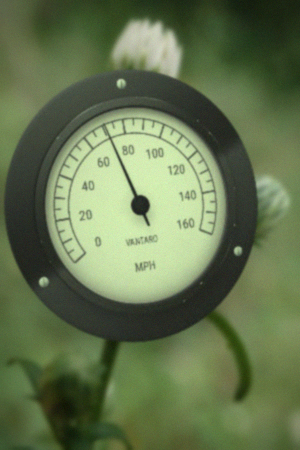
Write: 70 mph
